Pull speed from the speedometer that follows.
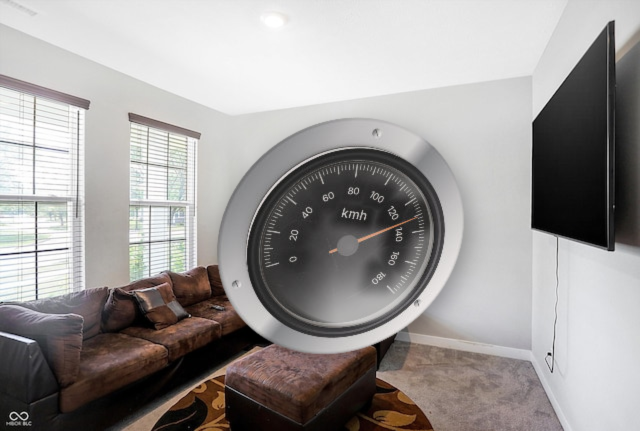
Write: 130 km/h
